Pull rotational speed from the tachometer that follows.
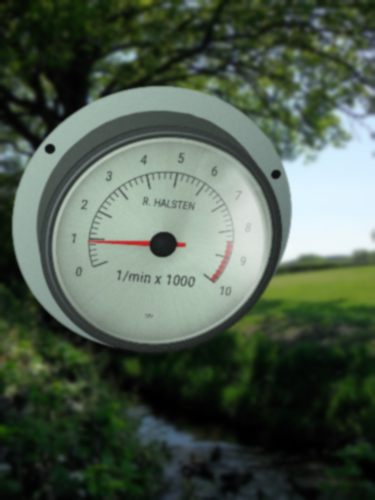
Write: 1000 rpm
